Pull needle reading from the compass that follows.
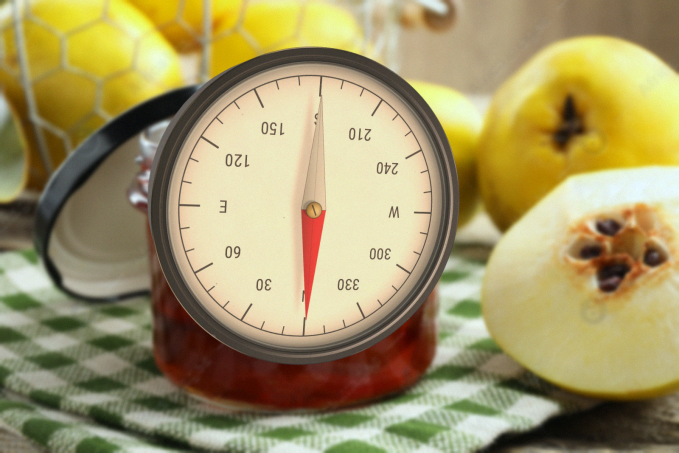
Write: 0 °
